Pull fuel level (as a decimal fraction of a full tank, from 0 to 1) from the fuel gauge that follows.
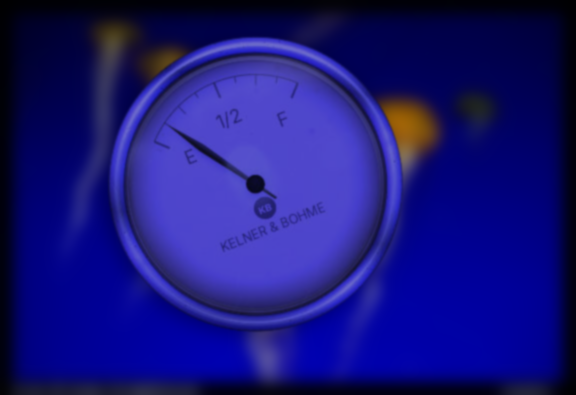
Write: 0.125
